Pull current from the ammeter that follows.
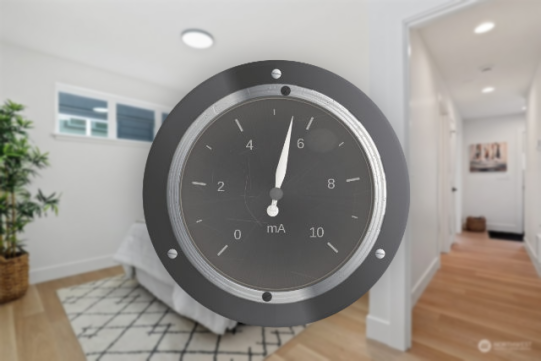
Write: 5.5 mA
